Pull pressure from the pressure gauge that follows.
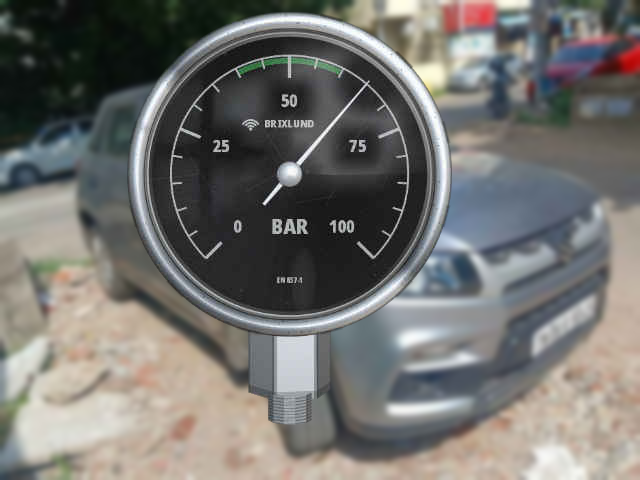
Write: 65 bar
